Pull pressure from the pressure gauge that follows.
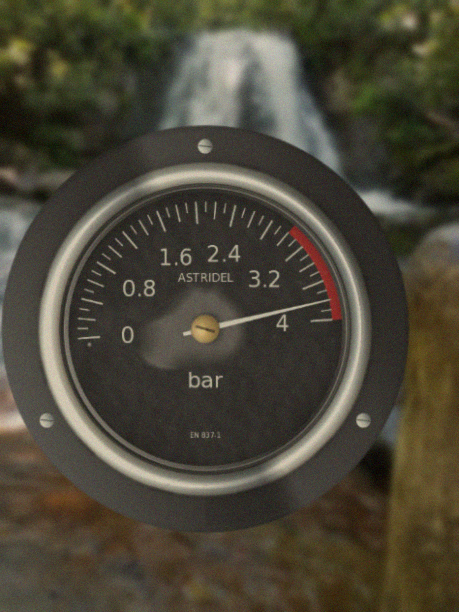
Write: 3.8 bar
